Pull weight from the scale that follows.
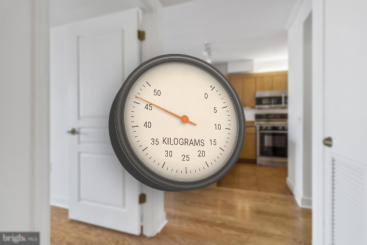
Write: 46 kg
